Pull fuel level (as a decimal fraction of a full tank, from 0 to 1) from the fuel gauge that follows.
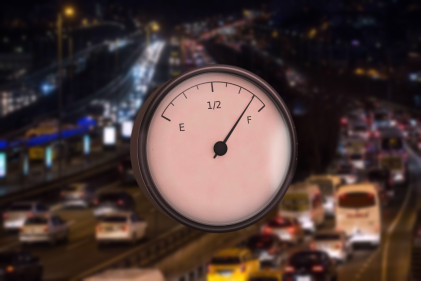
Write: 0.875
